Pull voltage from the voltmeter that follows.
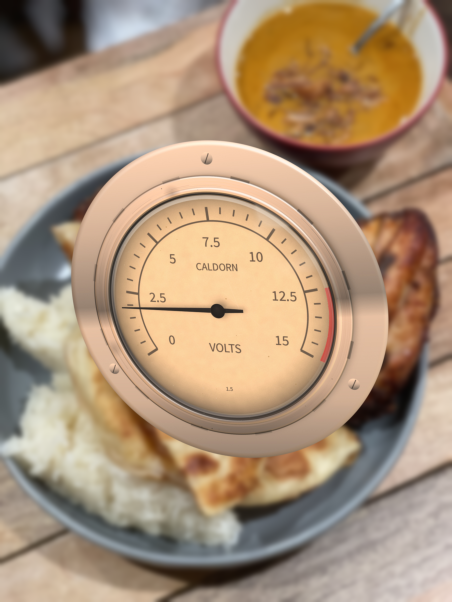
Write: 2 V
